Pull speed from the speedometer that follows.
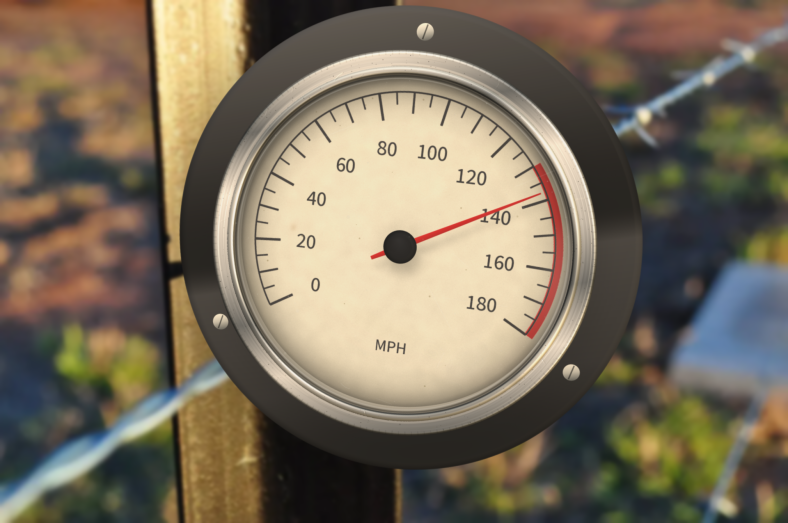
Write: 137.5 mph
